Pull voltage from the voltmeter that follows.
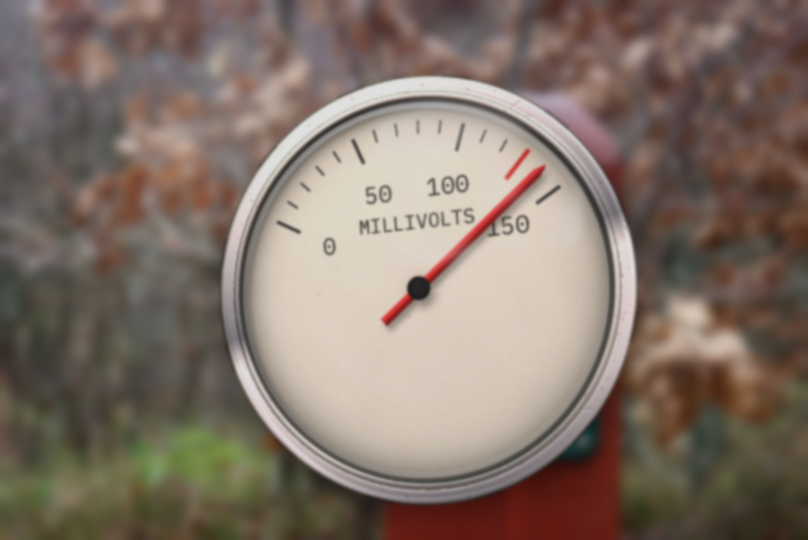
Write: 140 mV
